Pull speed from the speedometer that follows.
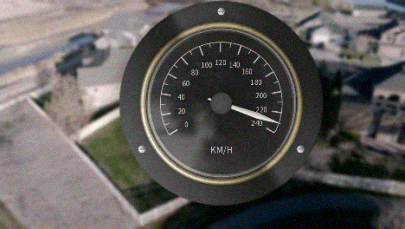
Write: 230 km/h
